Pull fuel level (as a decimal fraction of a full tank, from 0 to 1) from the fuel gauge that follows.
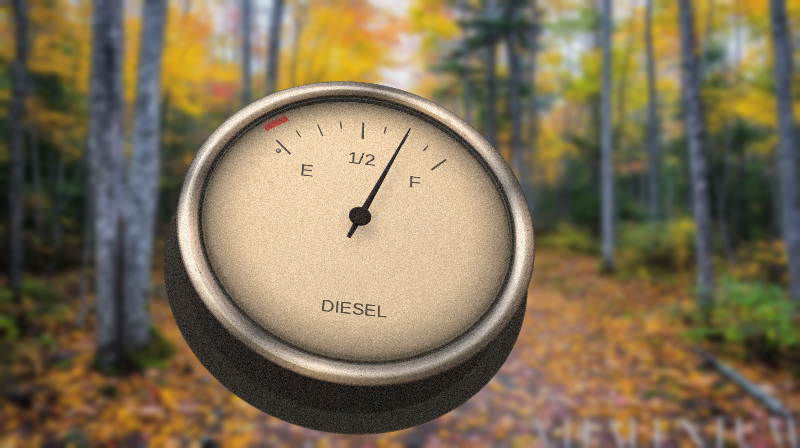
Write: 0.75
